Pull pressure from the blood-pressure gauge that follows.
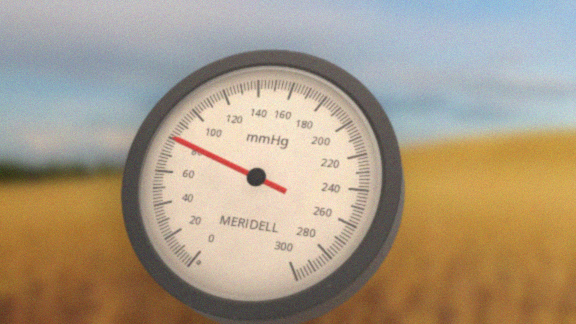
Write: 80 mmHg
